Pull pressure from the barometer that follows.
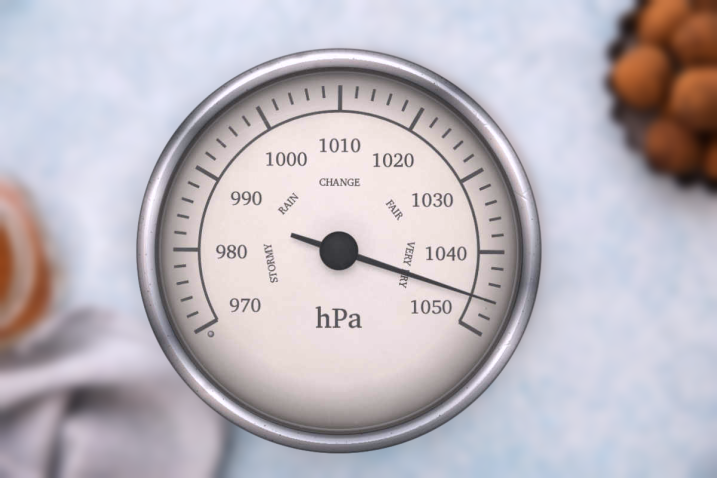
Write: 1046 hPa
